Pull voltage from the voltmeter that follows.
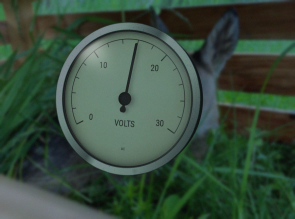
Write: 16 V
